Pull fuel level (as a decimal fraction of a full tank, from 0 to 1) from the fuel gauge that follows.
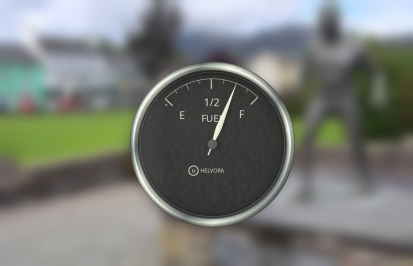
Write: 0.75
